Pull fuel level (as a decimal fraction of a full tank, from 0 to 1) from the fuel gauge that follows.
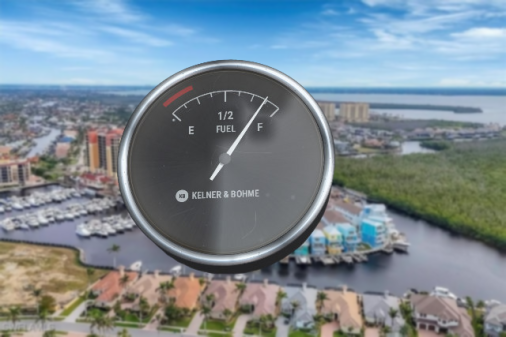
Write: 0.875
